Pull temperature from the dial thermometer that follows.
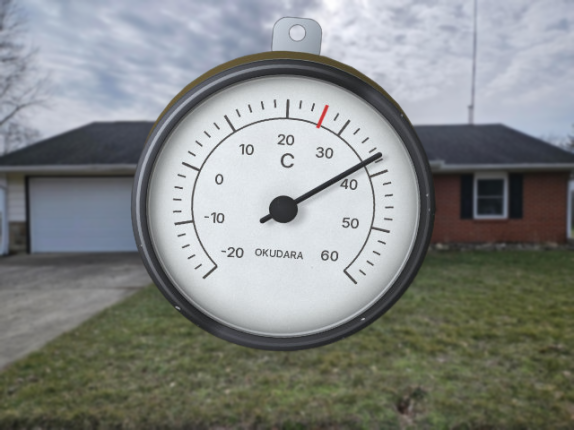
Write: 37 °C
